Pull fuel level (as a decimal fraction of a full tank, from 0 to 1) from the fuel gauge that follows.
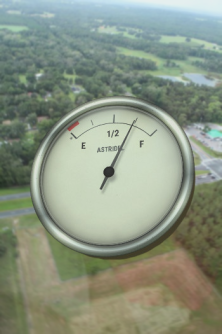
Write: 0.75
